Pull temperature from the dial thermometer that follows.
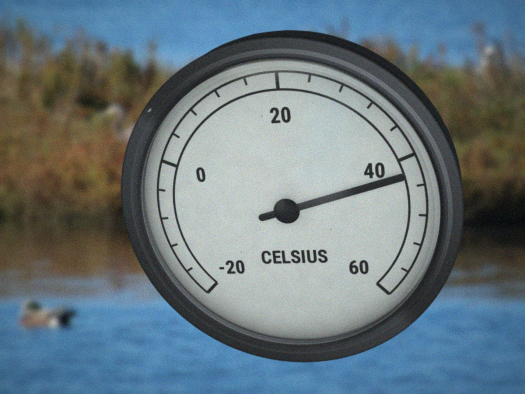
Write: 42 °C
